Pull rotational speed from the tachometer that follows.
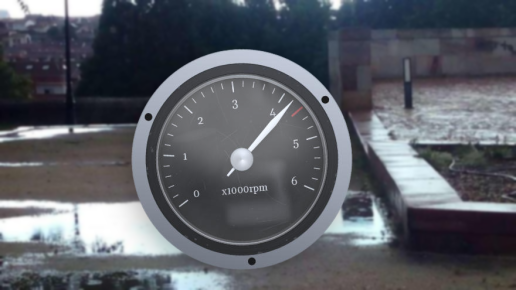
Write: 4200 rpm
